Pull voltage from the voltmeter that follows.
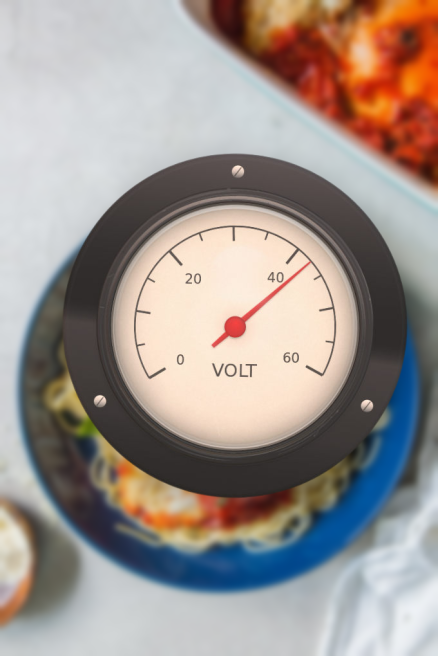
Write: 42.5 V
